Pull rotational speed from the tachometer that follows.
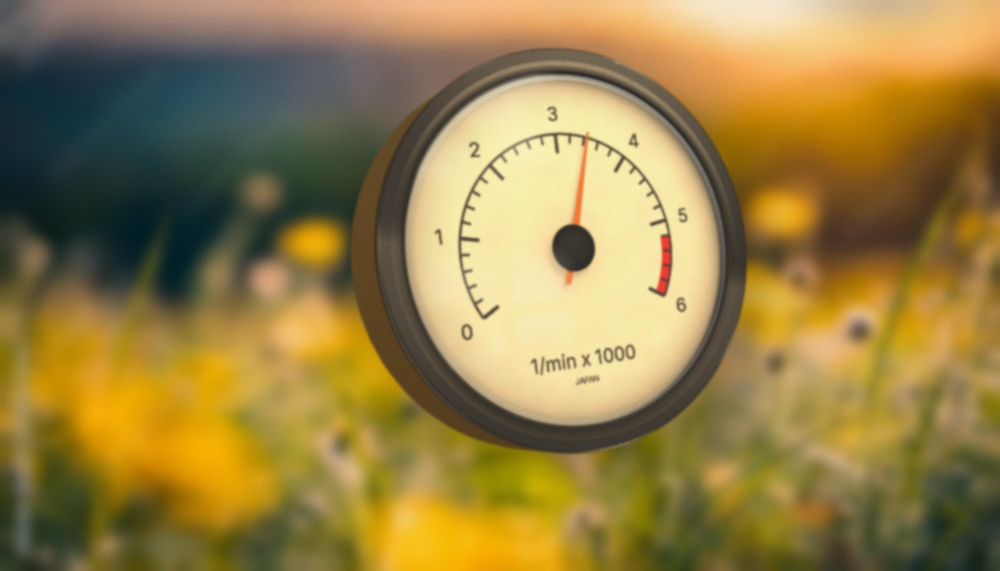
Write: 3400 rpm
